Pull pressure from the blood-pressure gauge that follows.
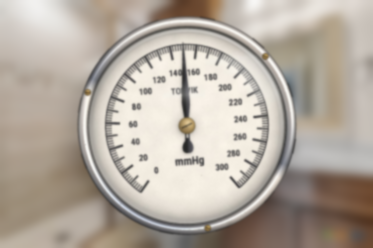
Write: 150 mmHg
